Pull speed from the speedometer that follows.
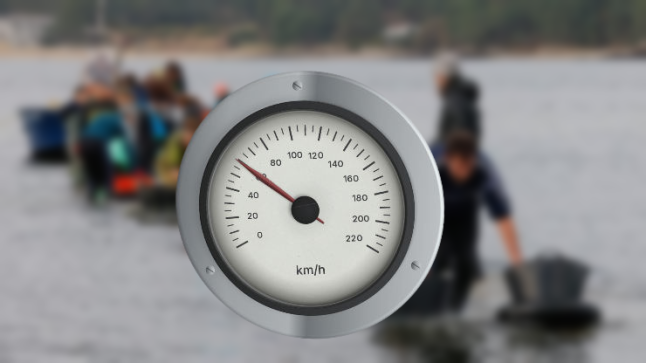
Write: 60 km/h
